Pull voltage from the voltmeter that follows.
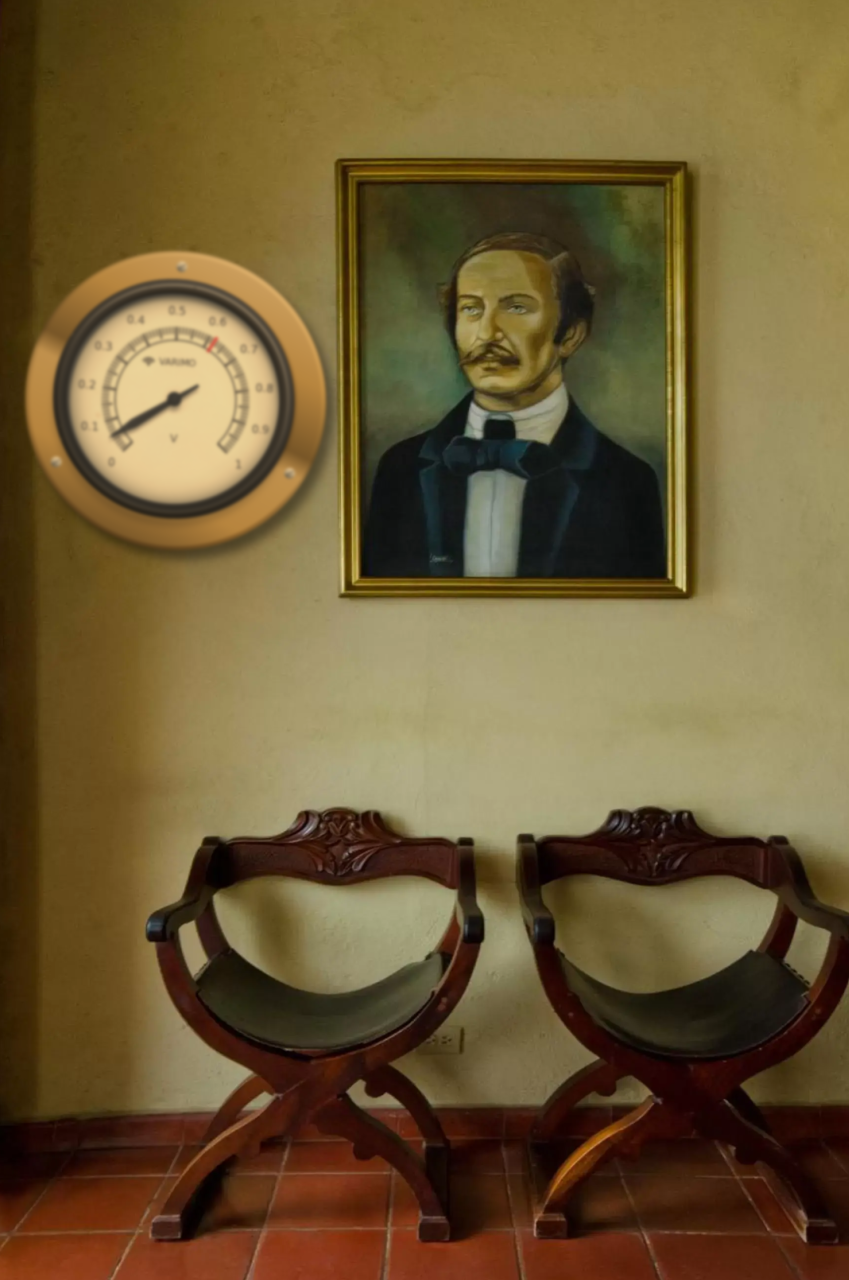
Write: 0.05 V
